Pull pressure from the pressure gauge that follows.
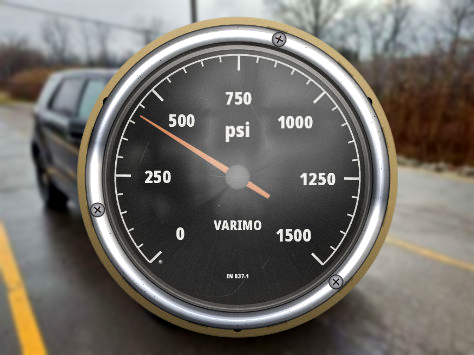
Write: 425 psi
